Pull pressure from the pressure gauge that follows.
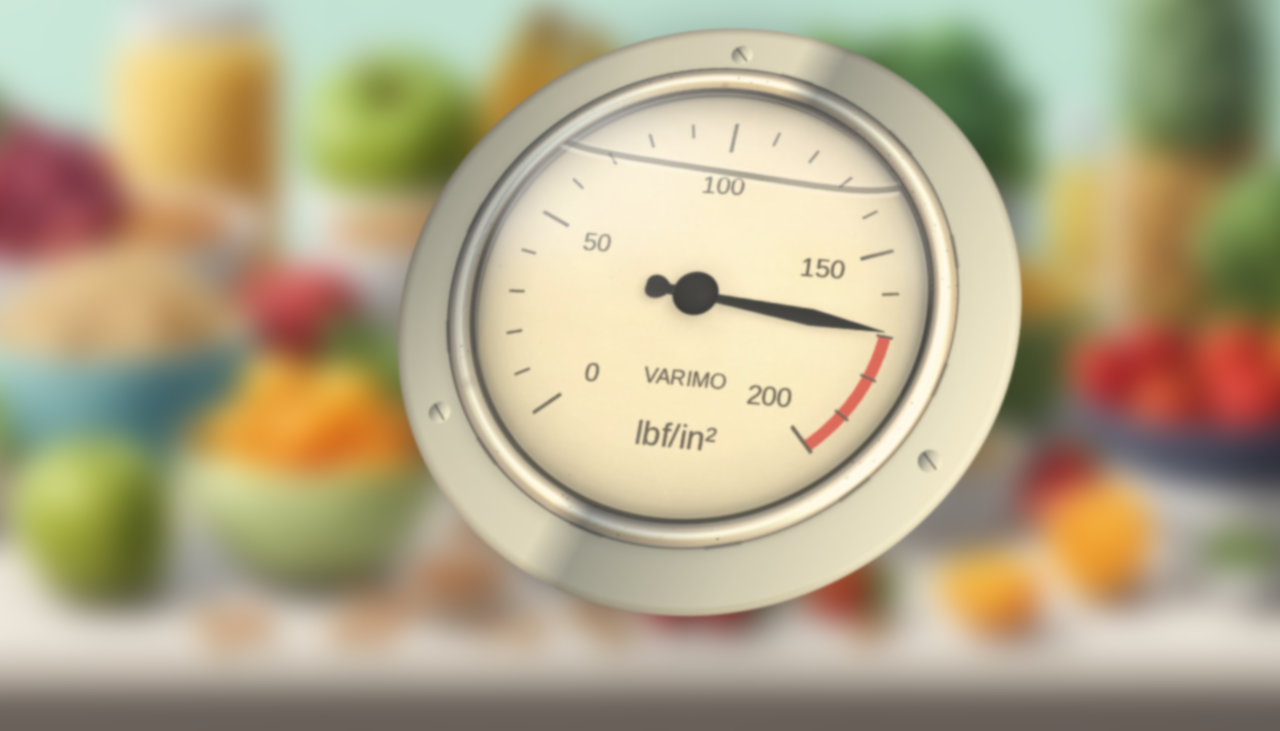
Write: 170 psi
